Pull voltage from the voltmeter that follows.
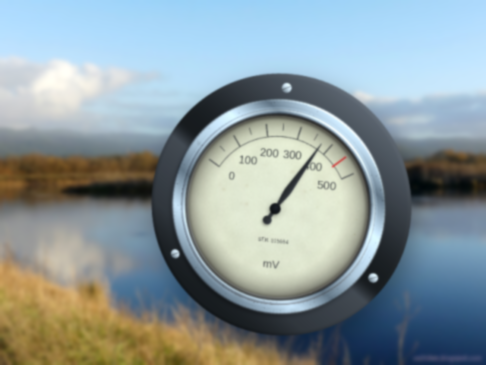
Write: 375 mV
